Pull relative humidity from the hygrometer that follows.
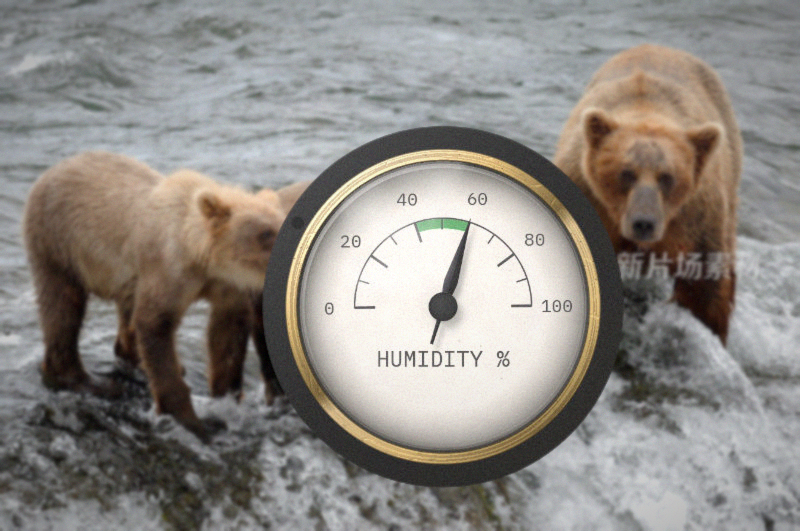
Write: 60 %
